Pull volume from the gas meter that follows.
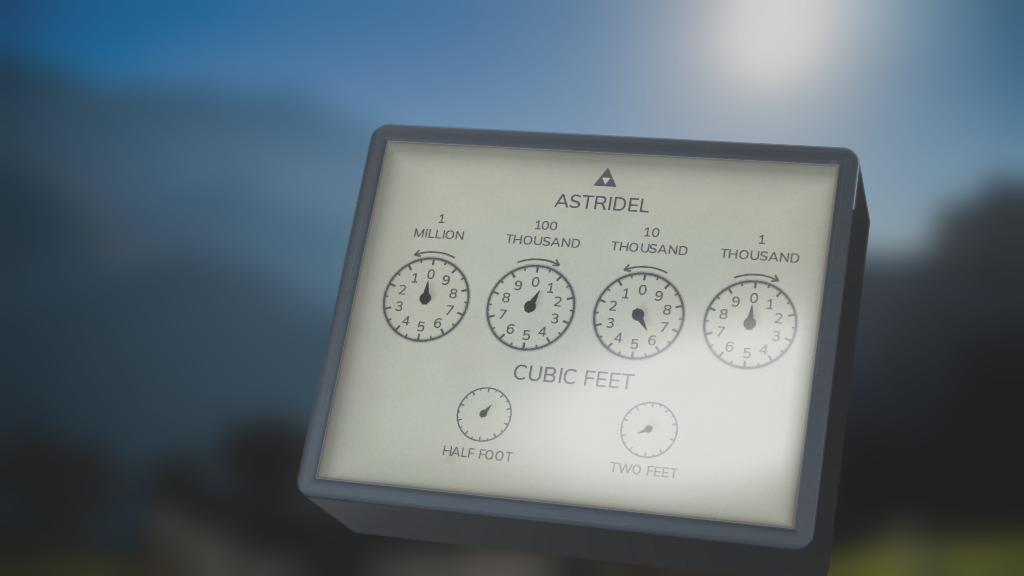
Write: 6000 ft³
